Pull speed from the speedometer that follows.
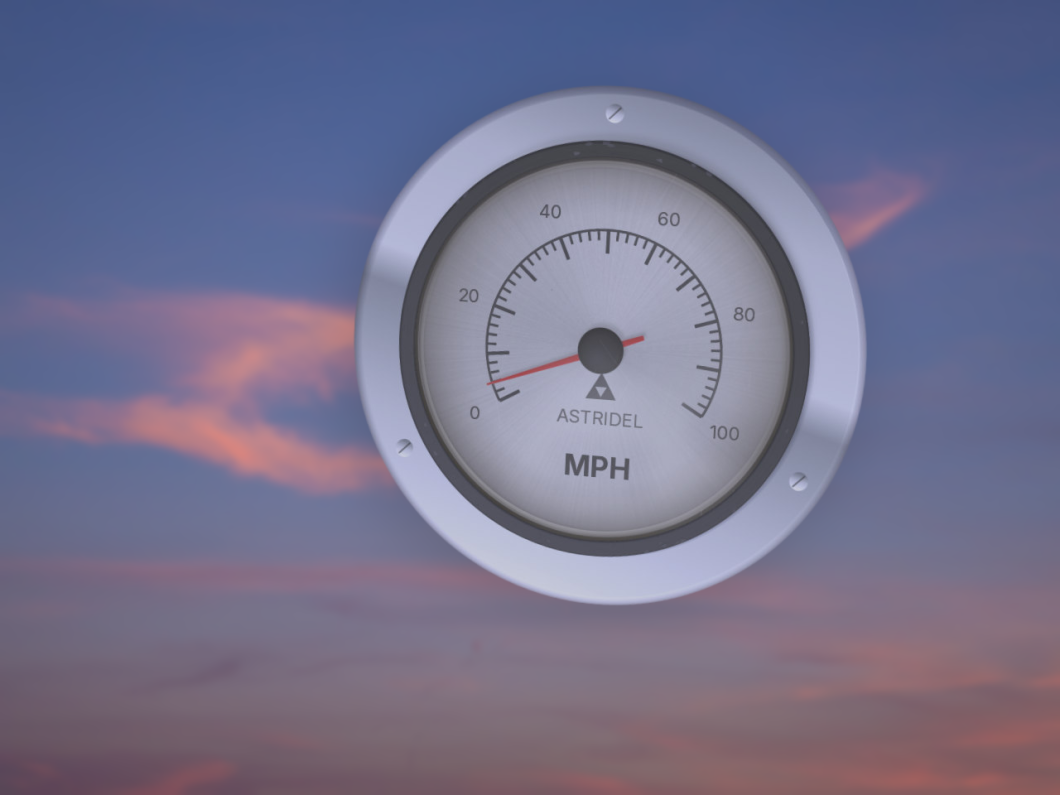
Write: 4 mph
